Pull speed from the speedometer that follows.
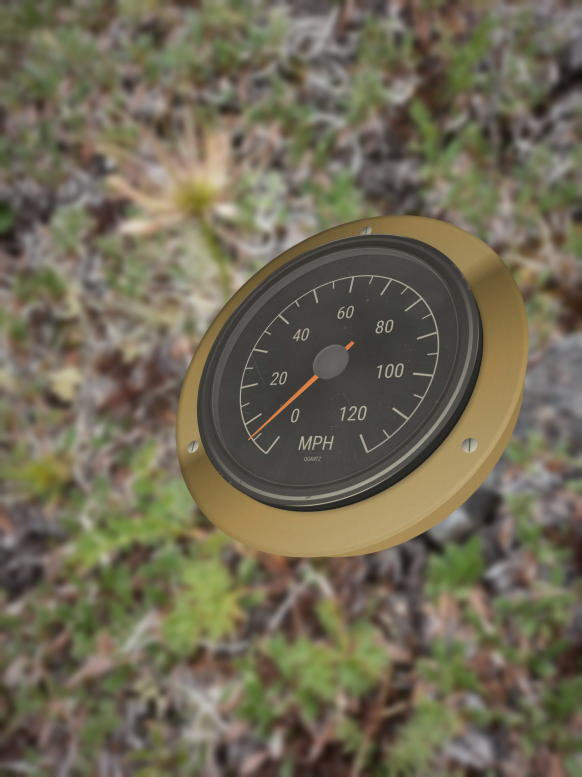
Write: 5 mph
